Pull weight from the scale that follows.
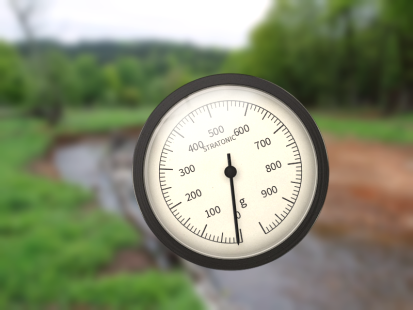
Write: 10 g
